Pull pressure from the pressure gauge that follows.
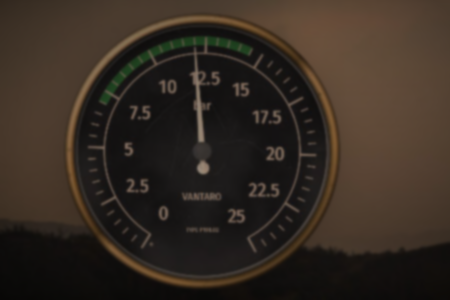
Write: 12 bar
